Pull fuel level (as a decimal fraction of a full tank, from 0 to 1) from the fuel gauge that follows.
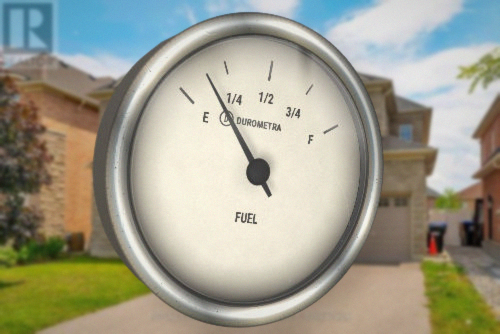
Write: 0.125
